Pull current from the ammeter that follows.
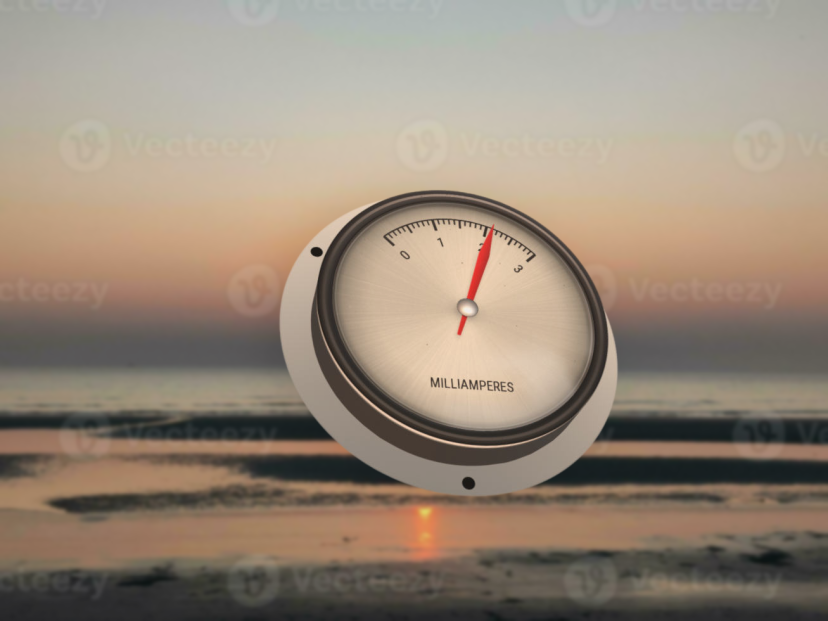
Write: 2.1 mA
